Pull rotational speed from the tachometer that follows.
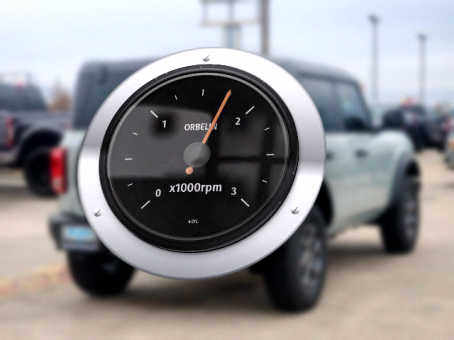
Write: 1750 rpm
